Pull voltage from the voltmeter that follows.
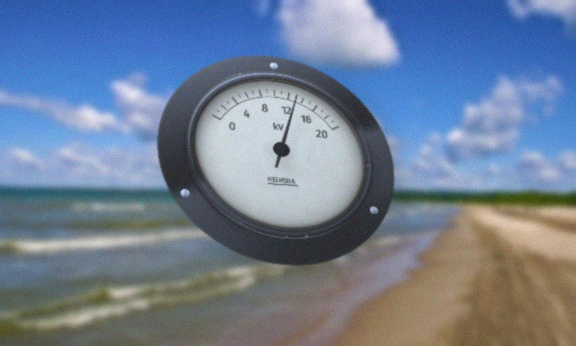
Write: 13 kV
